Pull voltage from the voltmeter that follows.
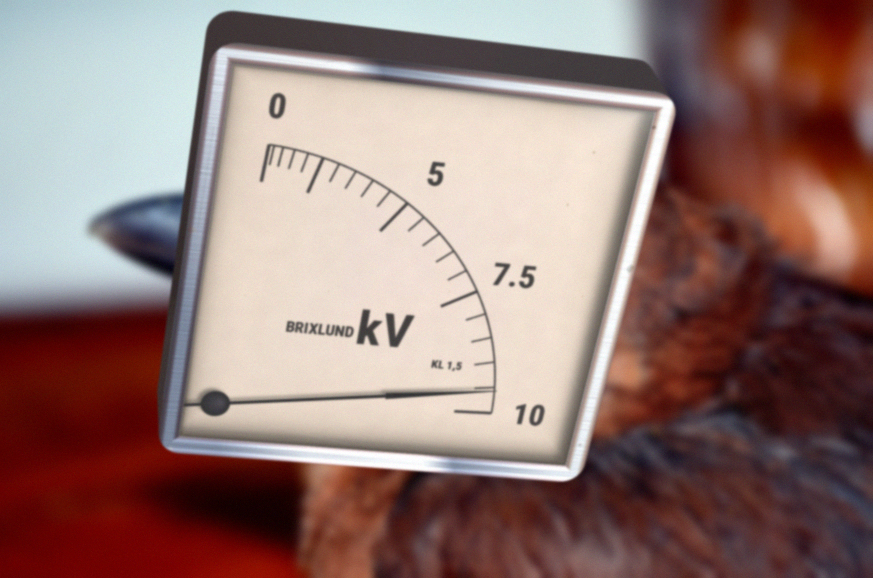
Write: 9.5 kV
